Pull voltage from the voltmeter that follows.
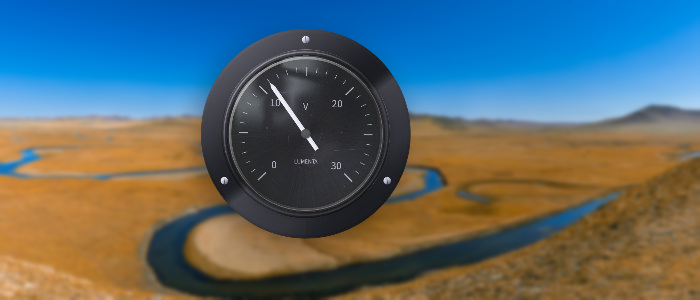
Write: 11 V
